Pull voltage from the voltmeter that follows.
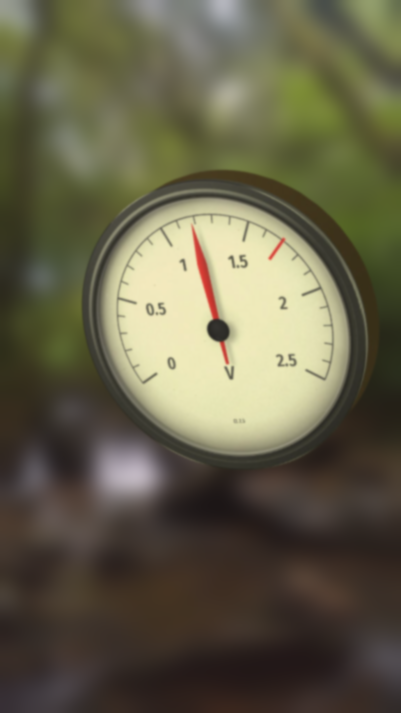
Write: 1.2 V
